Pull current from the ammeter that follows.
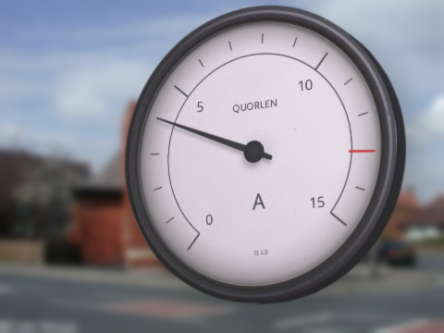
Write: 4 A
